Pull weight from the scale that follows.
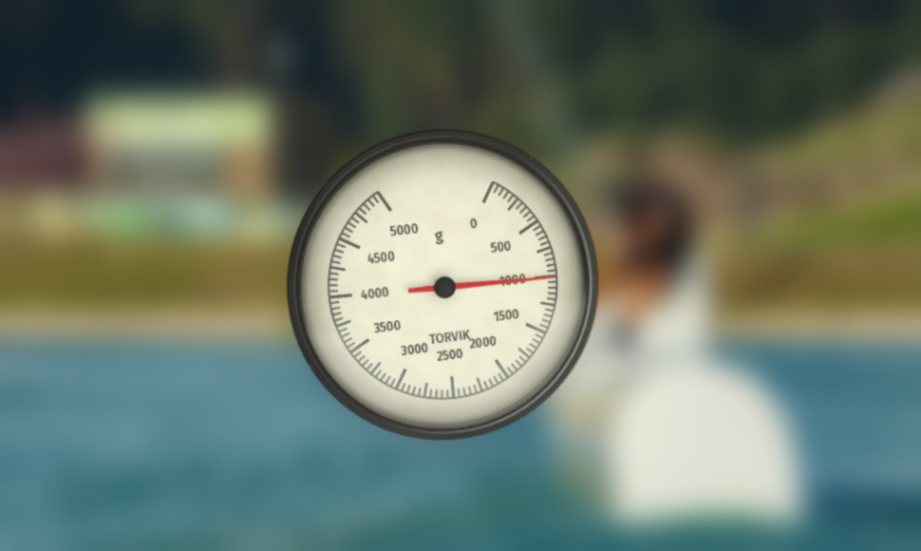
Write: 1000 g
